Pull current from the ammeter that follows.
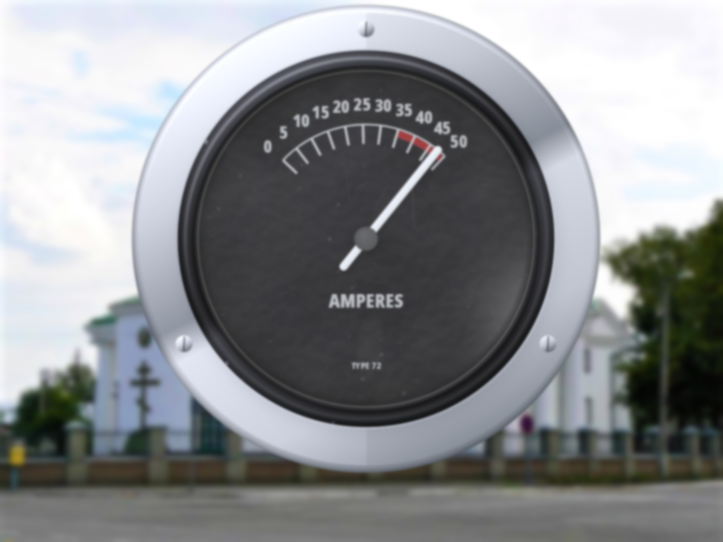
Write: 47.5 A
